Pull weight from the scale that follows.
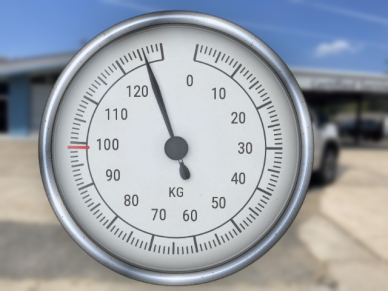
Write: 126 kg
